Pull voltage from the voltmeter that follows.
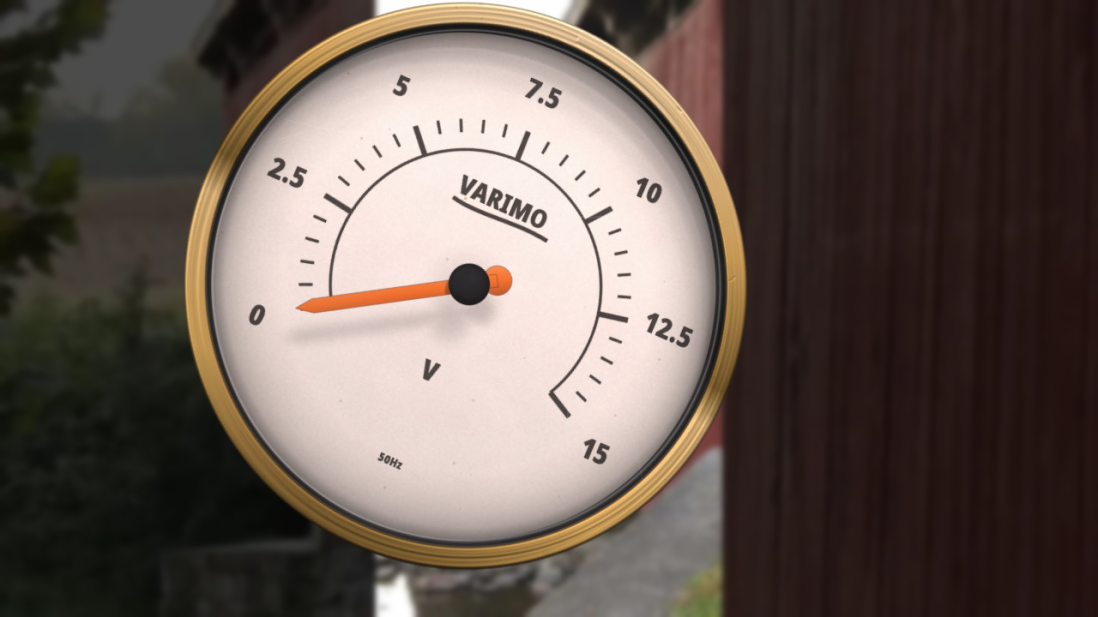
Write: 0 V
